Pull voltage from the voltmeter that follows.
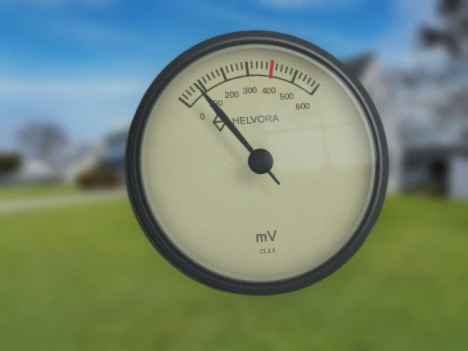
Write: 80 mV
